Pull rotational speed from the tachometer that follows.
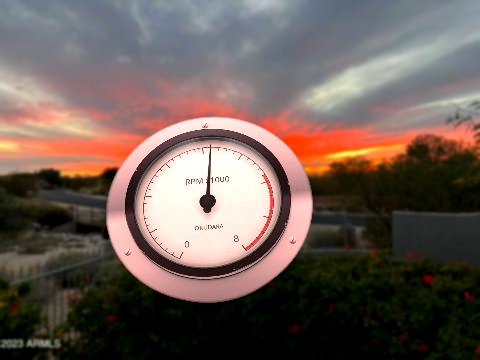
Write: 4200 rpm
